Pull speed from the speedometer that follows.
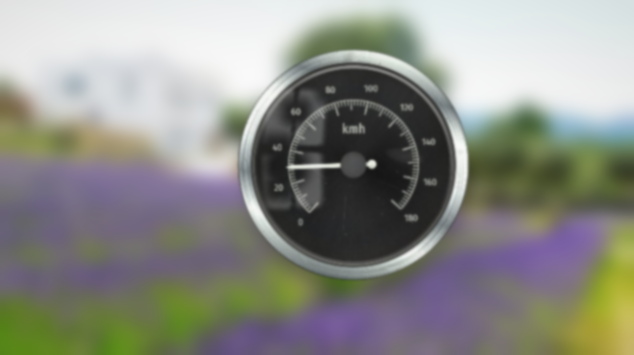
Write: 30 km/h
